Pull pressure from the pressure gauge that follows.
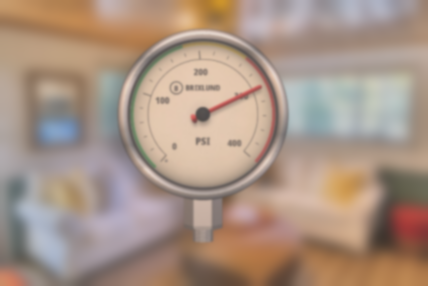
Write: 300 psi
